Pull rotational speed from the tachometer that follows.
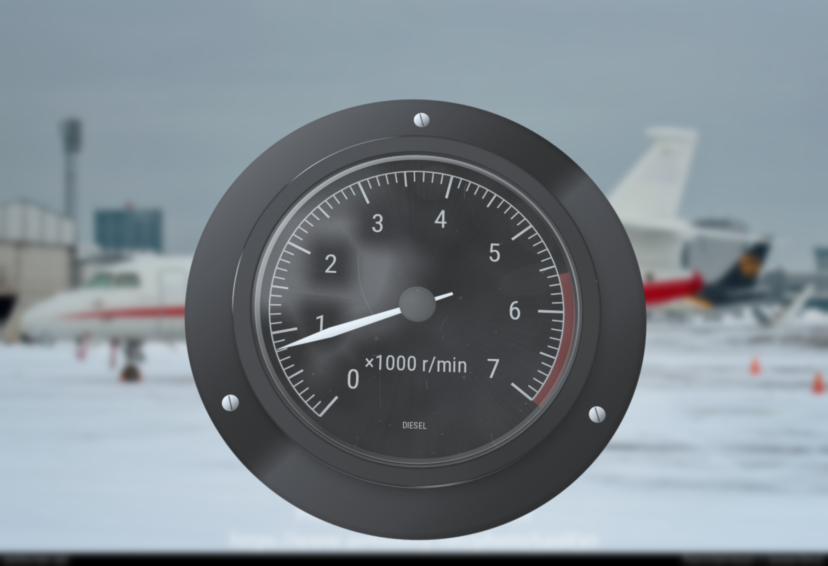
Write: 800 rpm
